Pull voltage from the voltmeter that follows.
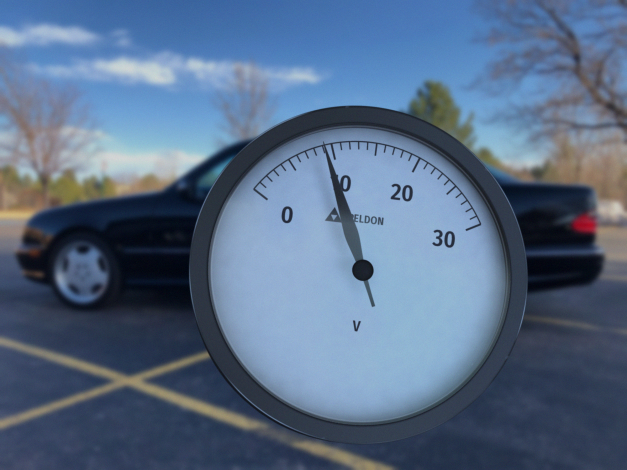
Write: 9 V
